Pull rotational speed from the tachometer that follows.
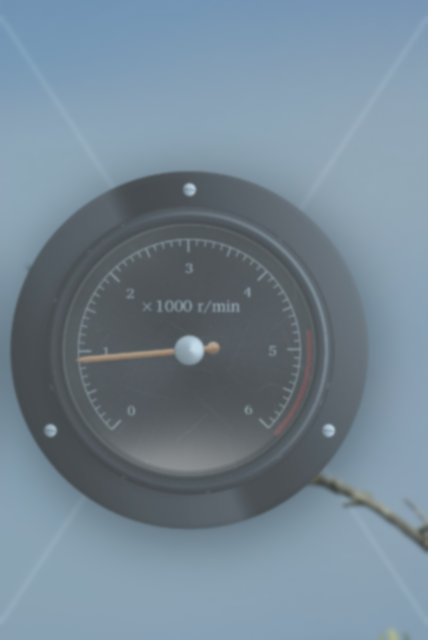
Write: 900 rpm
